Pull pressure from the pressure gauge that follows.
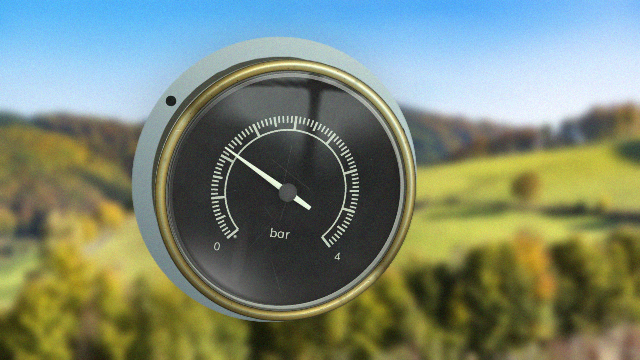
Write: 1.1 bar
